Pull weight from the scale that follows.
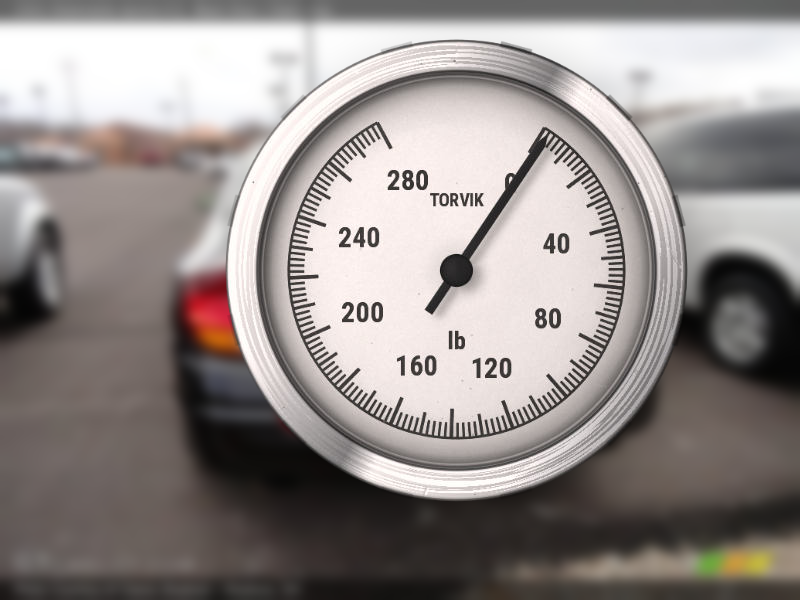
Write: 2 lb
